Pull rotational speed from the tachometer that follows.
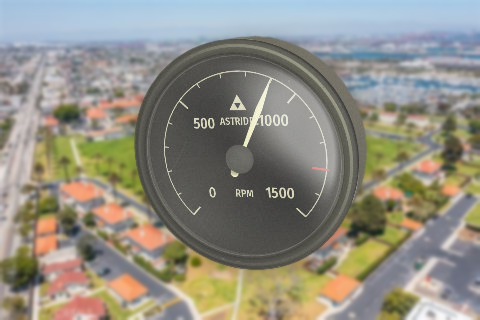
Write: 900 rpm
